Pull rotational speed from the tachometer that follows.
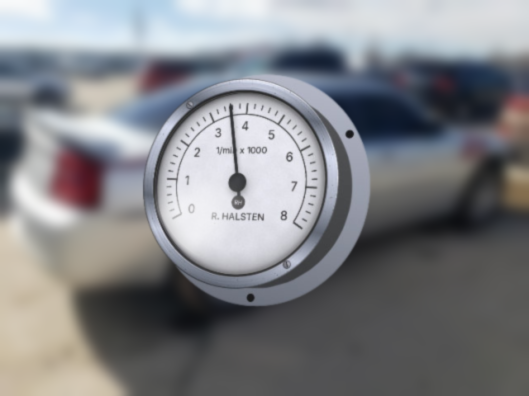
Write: 3600 rpm
